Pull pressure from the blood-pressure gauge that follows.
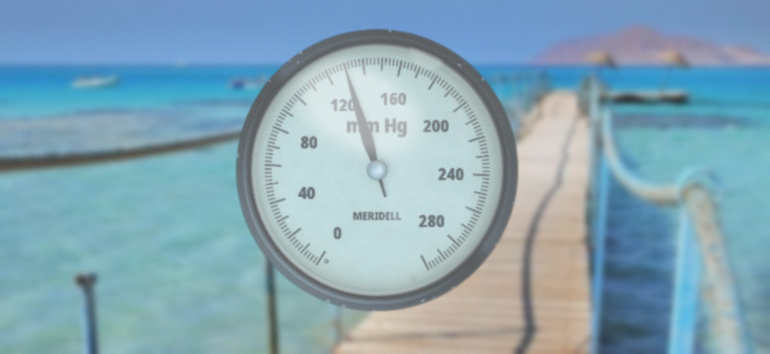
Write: 130 mmHg
